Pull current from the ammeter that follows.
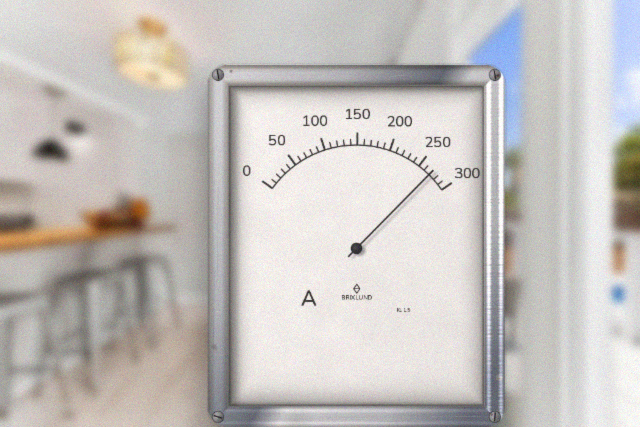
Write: 270 A
